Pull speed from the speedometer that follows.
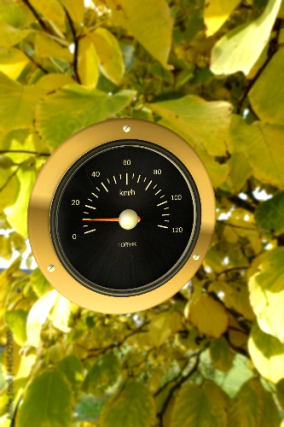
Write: 10 km/h
